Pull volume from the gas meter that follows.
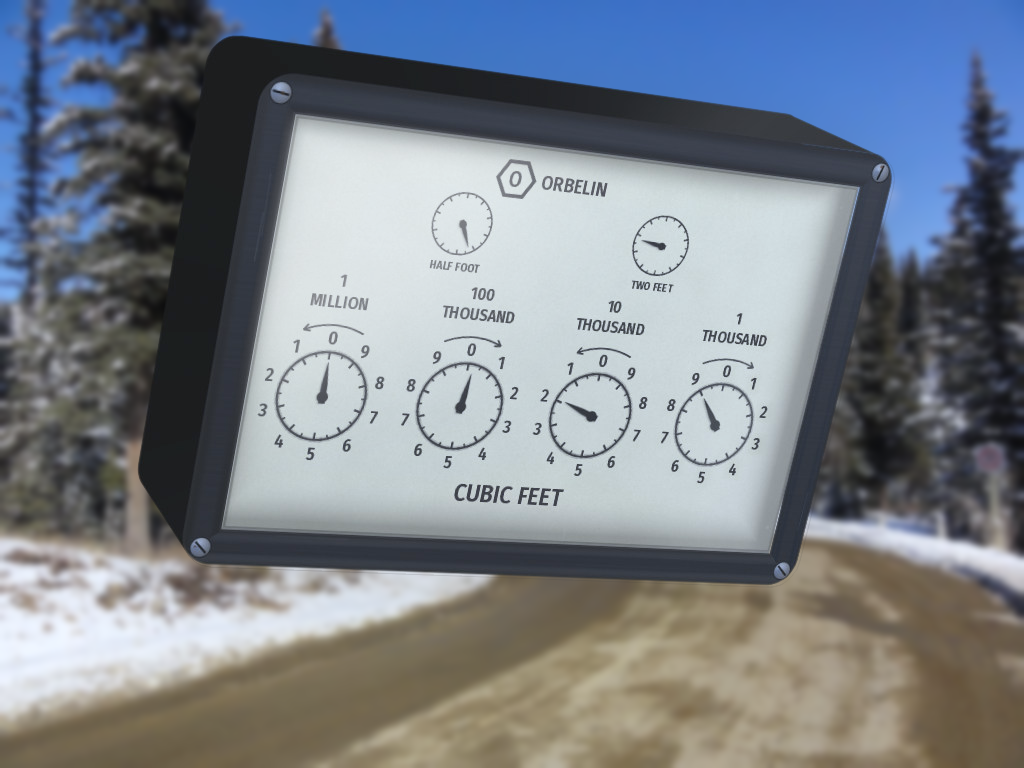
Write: 1900 ft³
